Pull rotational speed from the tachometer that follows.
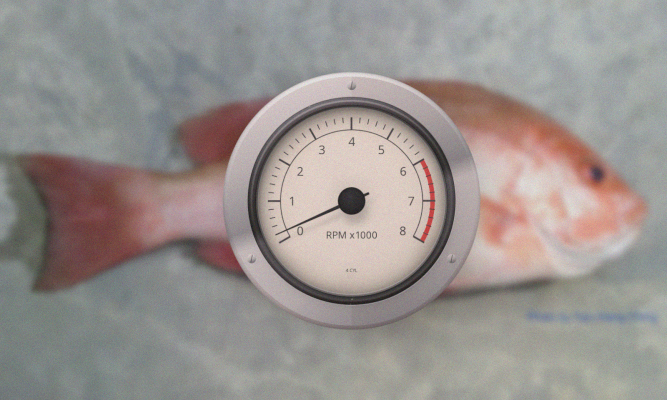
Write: 200 rpm
